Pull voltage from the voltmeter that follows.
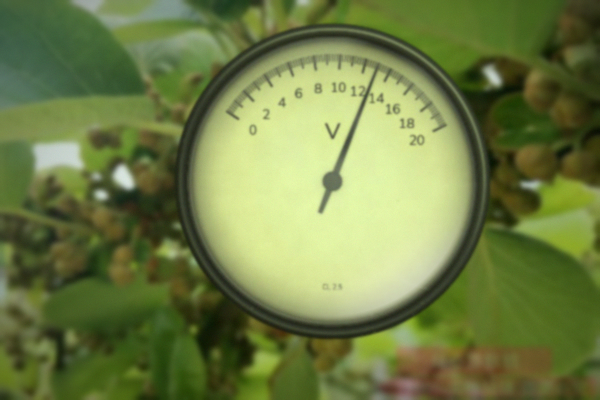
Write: 13 V
